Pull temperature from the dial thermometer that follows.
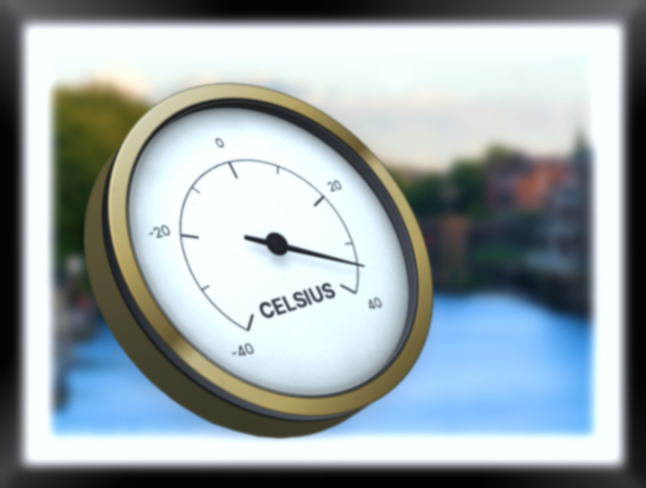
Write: 35 °C
